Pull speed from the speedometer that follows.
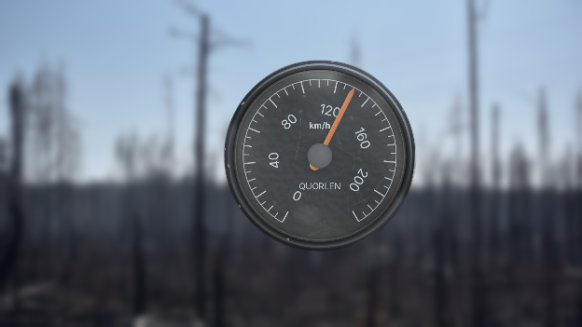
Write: 130 km/h
